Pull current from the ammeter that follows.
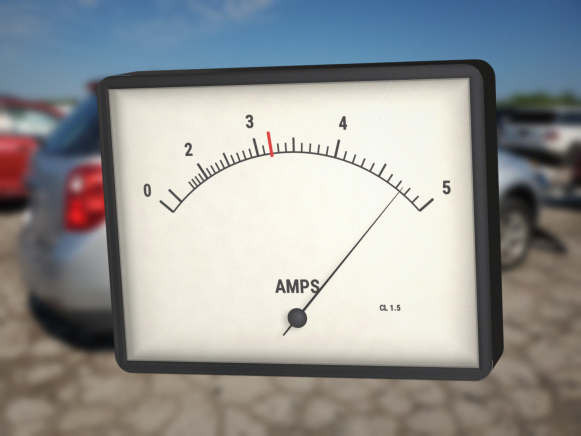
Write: 4.75 A
